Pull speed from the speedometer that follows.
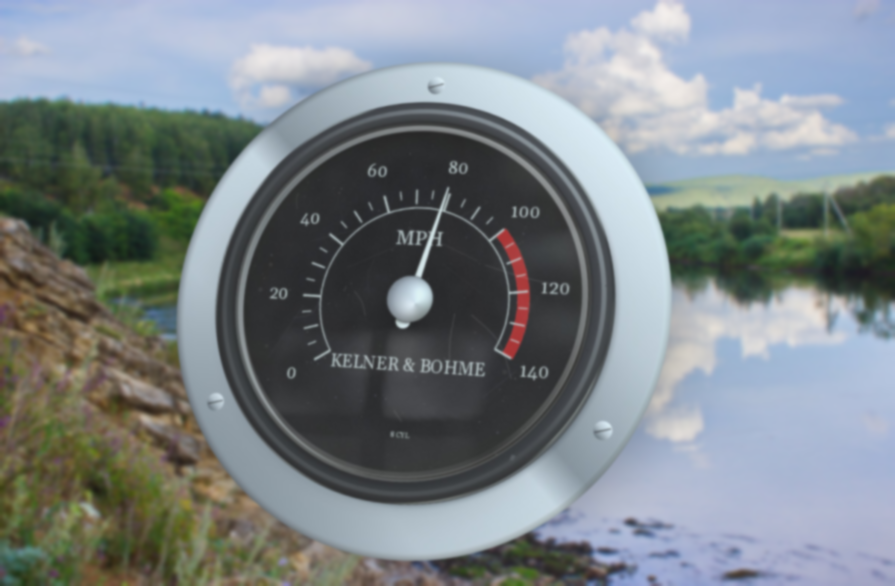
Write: 80 mph
